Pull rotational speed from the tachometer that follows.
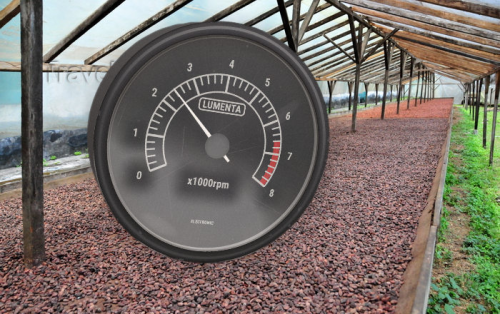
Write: 2400 rpm
